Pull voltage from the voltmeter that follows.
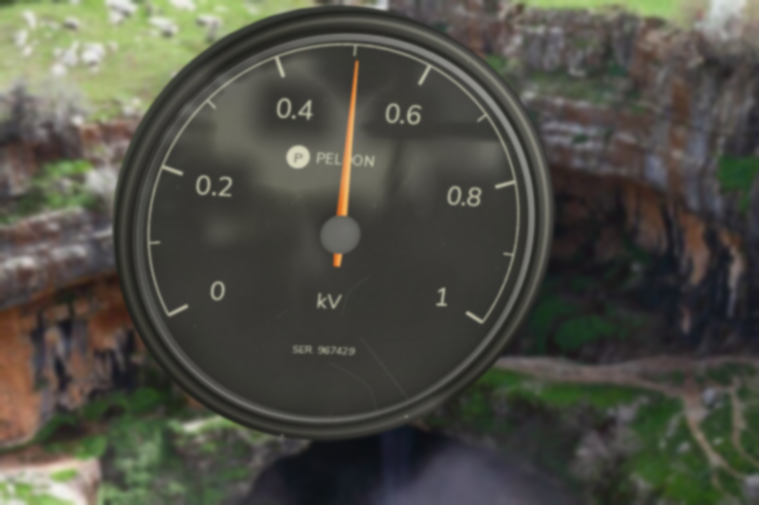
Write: 0.5 kV
